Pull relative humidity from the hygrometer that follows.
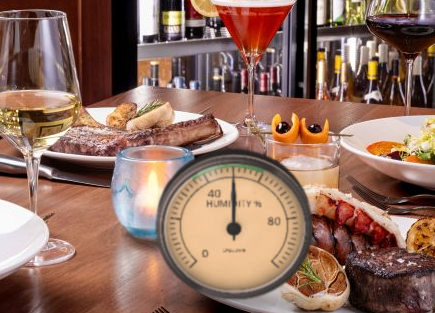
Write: 50 %
